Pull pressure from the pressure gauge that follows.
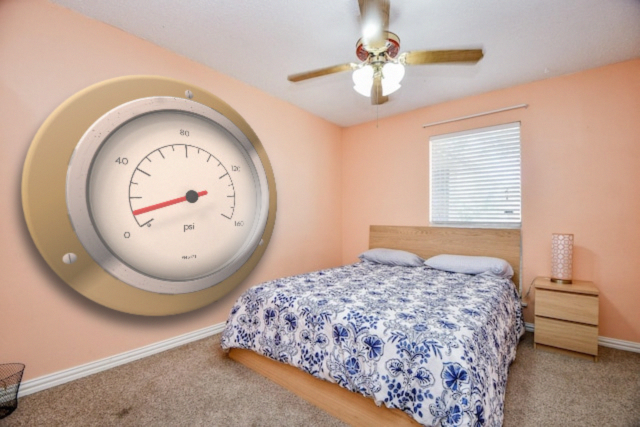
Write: 10 psi
